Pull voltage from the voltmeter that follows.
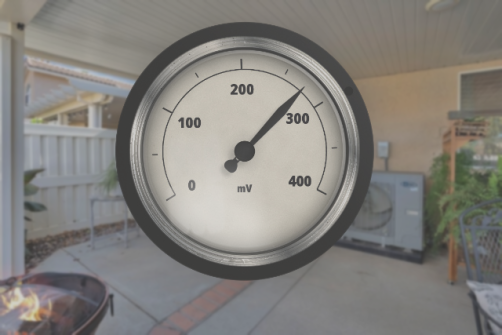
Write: 275 mV
